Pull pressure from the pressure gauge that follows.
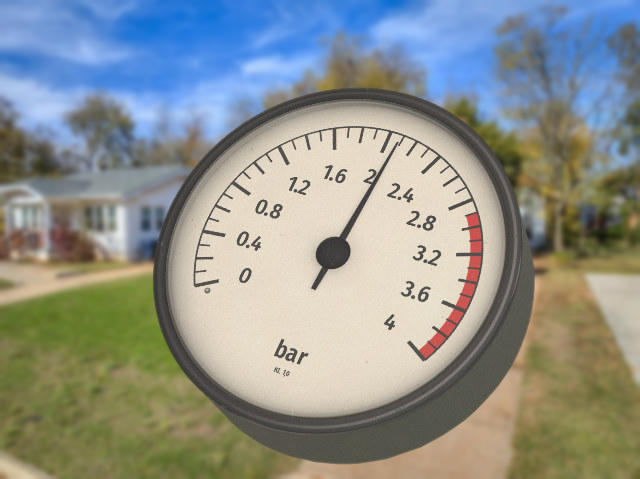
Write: 2.1 bar
